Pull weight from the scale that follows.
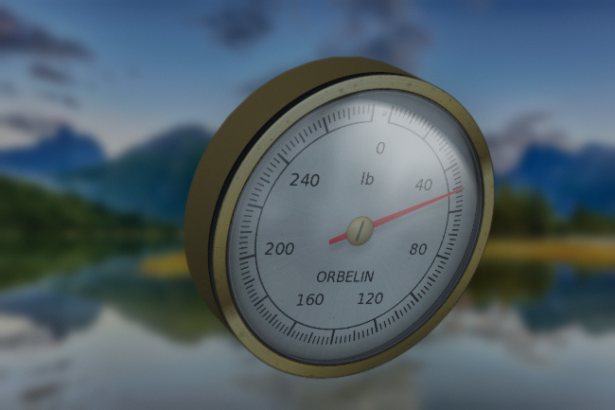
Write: 50 lb
